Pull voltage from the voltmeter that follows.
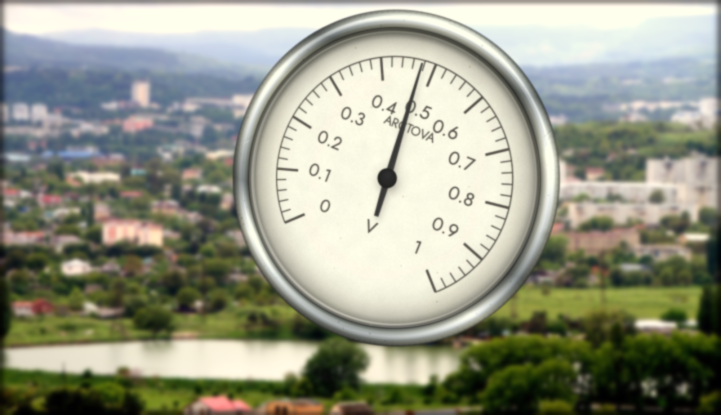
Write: 0.48 V
